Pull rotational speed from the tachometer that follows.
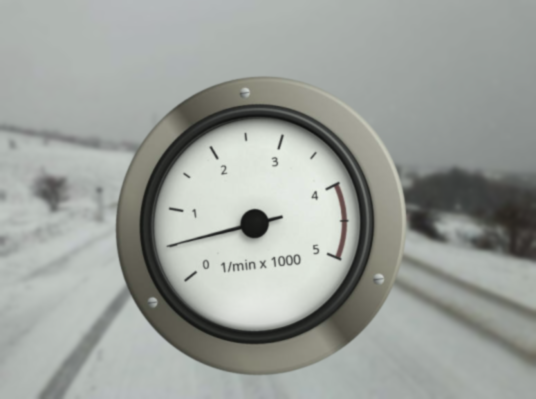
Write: 500 rpm
